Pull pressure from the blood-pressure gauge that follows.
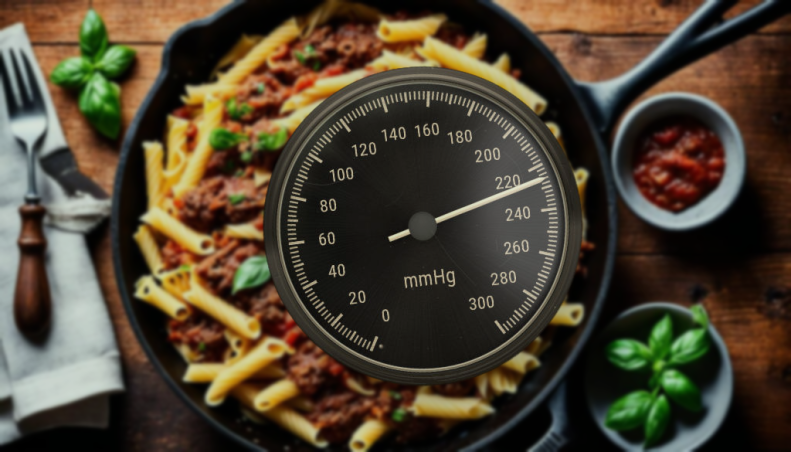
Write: 226 mmHg
